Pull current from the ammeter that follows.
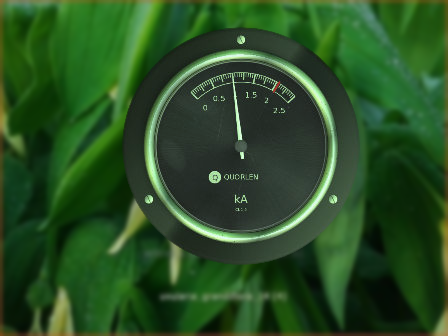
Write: 1 kA
